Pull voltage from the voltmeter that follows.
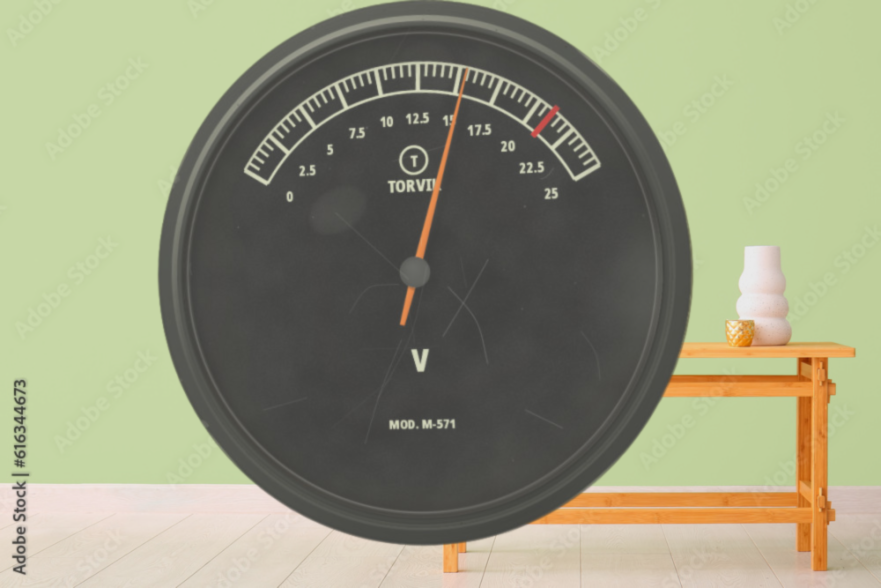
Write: 15.5 V
